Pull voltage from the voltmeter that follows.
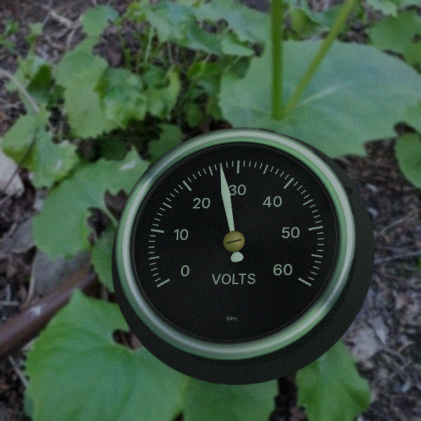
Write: 27 V
